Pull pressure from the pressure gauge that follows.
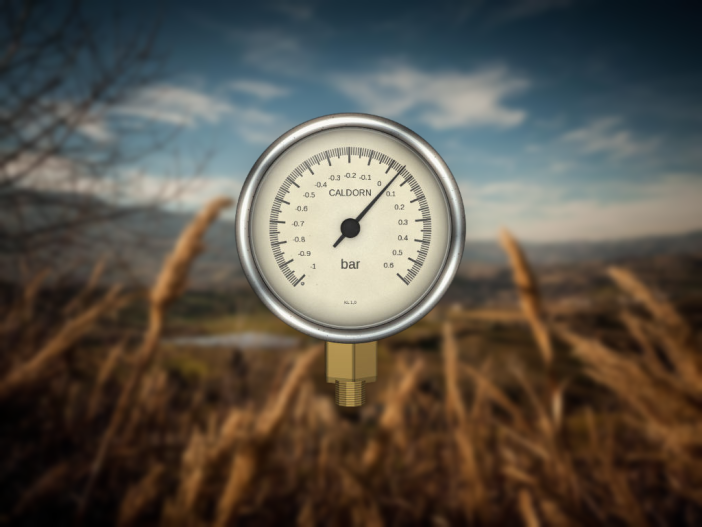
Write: 0.05 bar
